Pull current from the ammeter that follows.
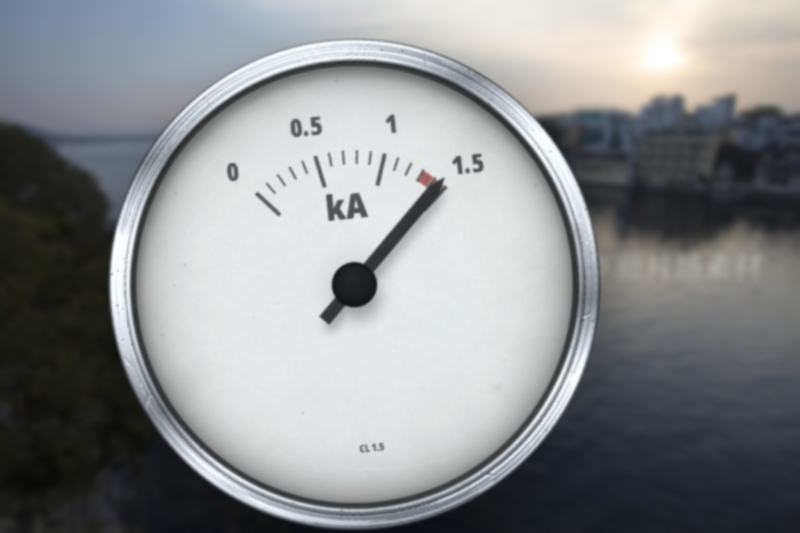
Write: 1.45 kA
